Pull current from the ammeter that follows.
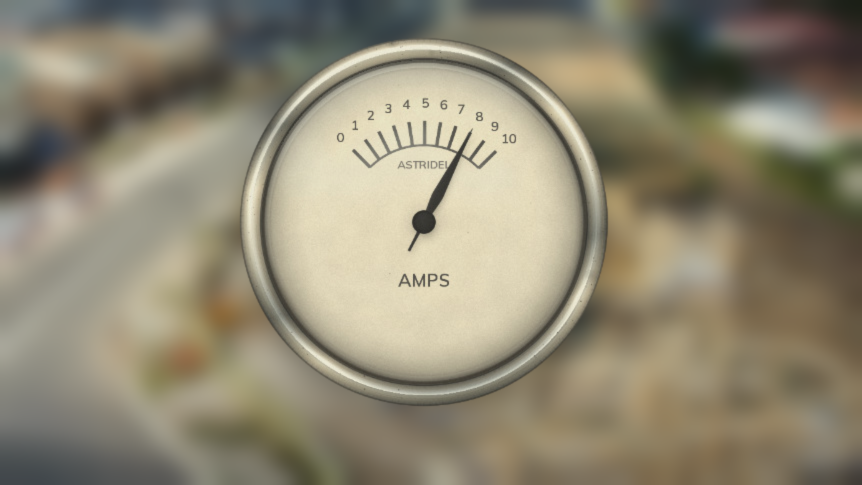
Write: 8 A
